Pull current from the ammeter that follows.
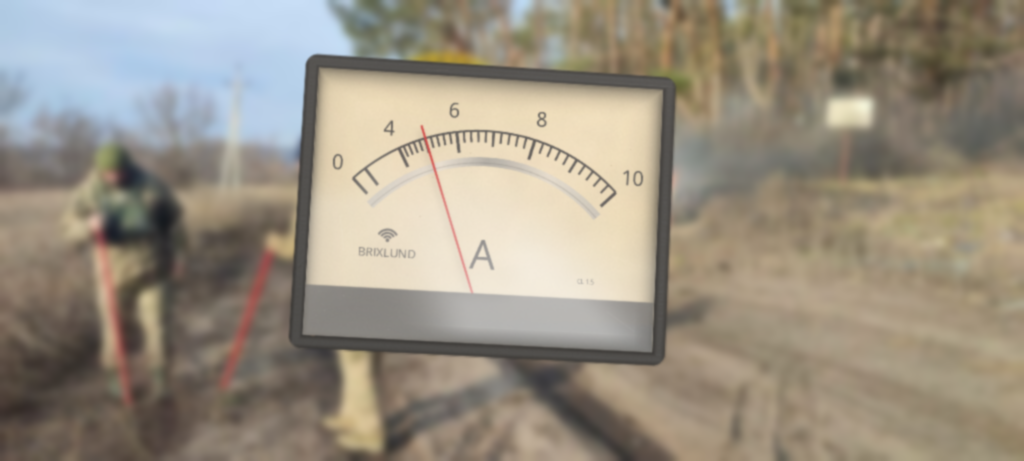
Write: 5 A
